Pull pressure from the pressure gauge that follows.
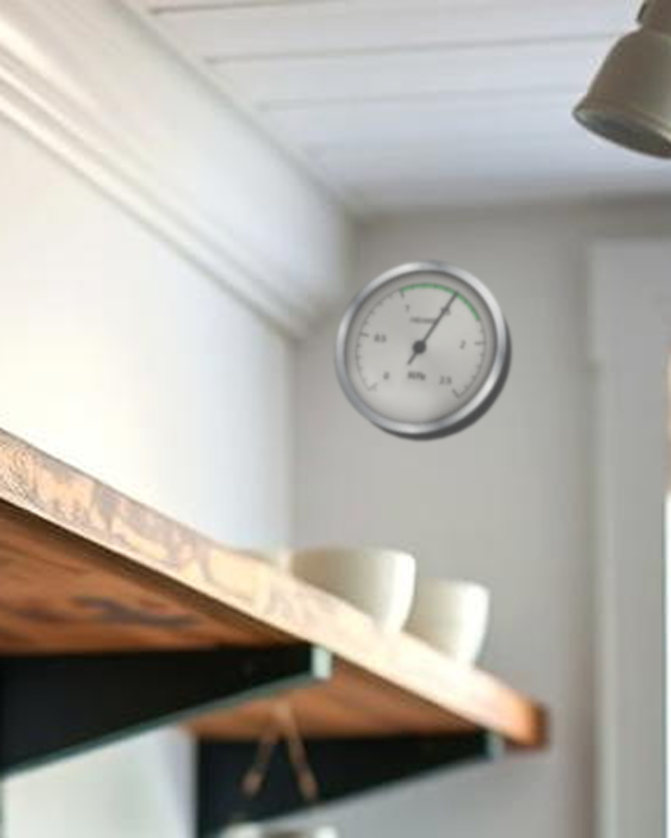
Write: 1.5 MPa
